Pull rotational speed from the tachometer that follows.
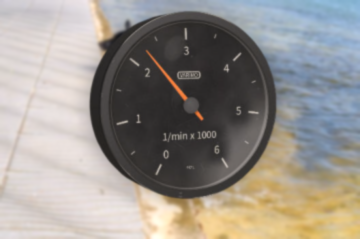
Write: 2250 rpm
